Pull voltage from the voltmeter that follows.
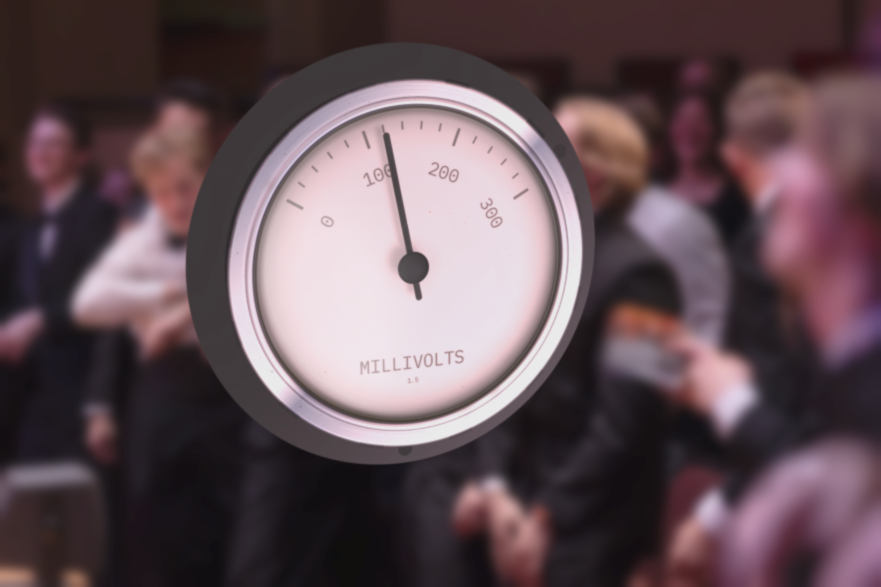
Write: 120 mV
